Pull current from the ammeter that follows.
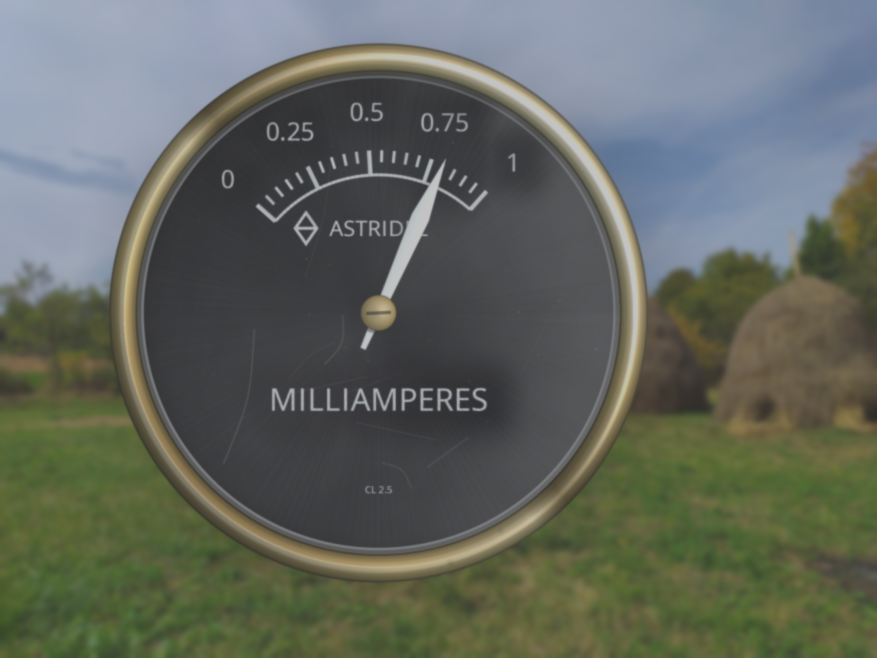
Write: 0.8 mA
